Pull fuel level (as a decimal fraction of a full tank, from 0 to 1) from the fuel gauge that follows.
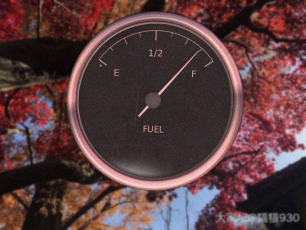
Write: 0.875
